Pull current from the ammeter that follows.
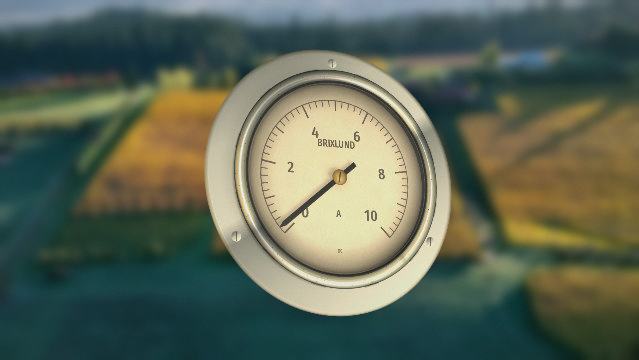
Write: 0.2 A
